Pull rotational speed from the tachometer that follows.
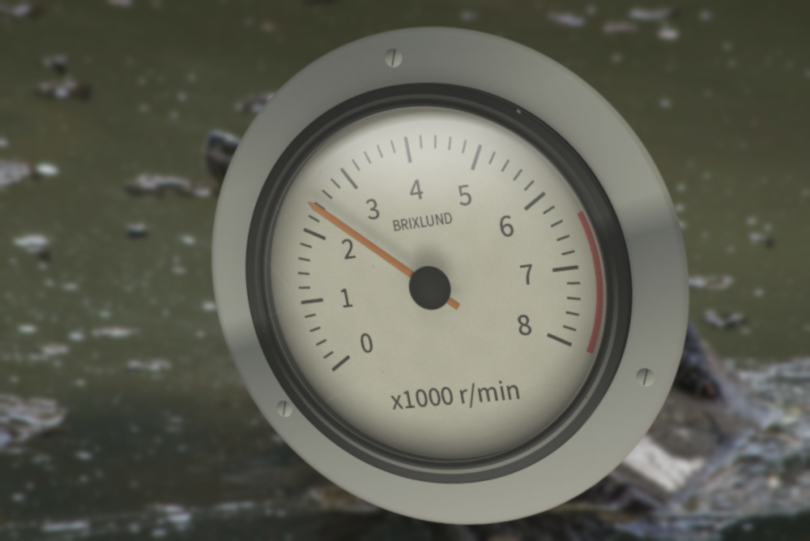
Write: 2400 rpm
